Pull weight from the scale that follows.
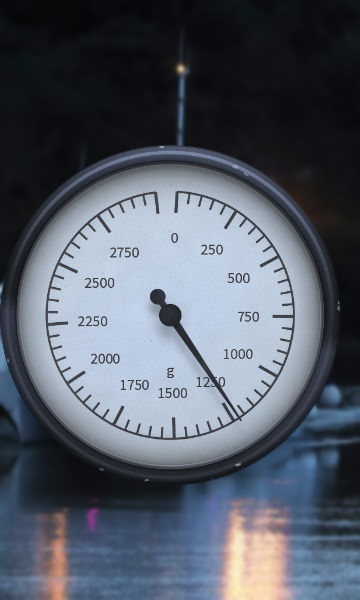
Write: 1225 g
